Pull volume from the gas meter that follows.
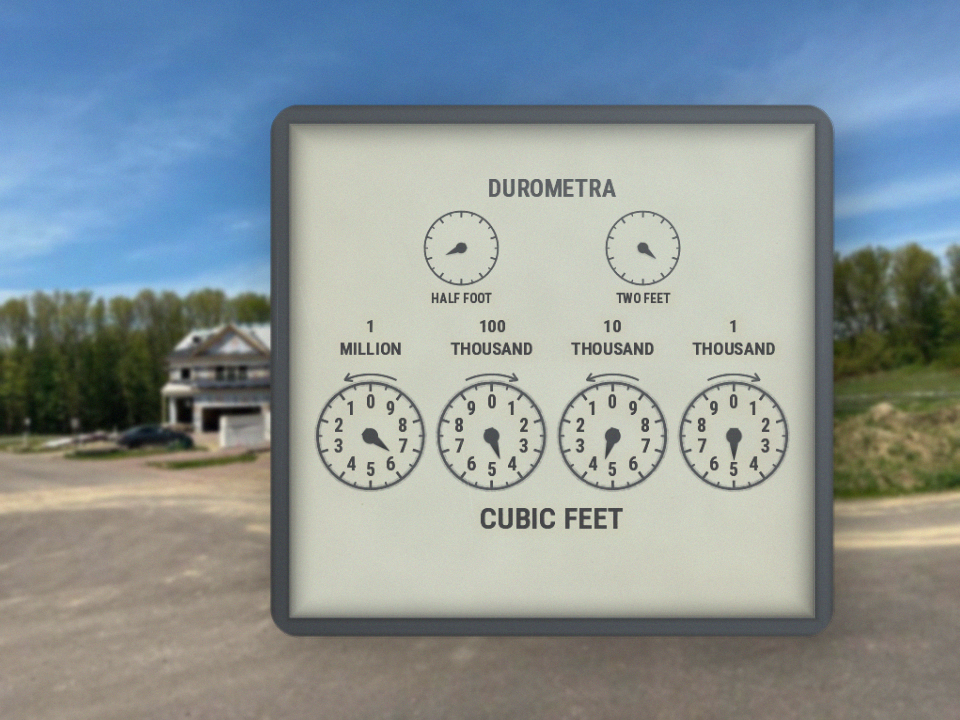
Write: 644500 ft³
